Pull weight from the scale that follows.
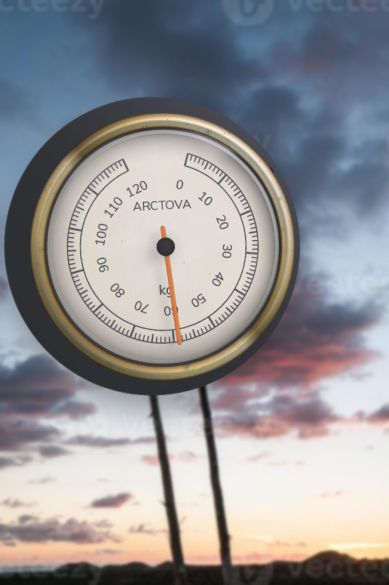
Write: 59 kg
